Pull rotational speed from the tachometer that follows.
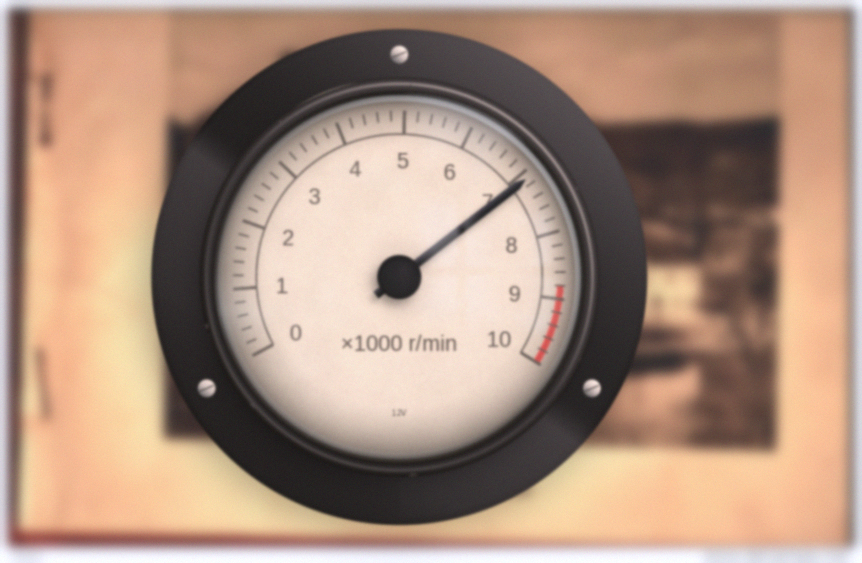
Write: 7100 rpm
